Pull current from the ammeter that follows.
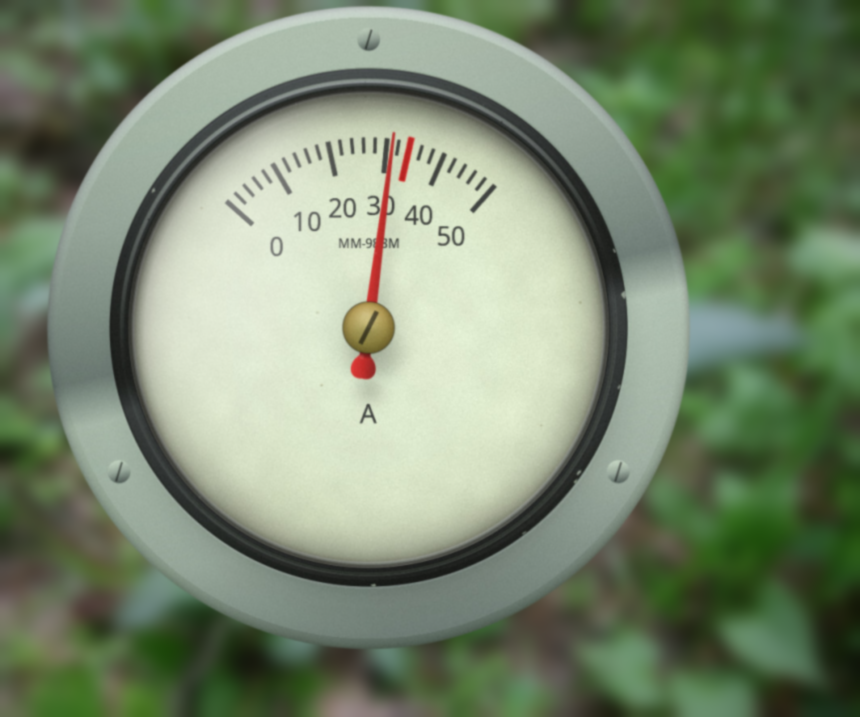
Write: 31 A
